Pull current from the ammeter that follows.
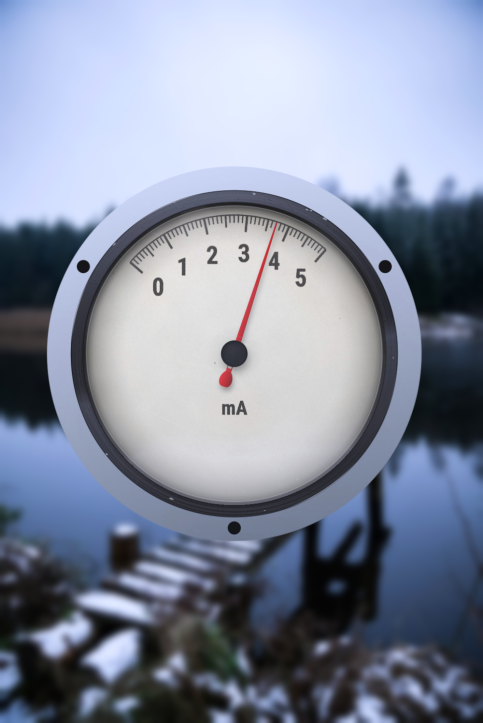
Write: 3.7 mA
